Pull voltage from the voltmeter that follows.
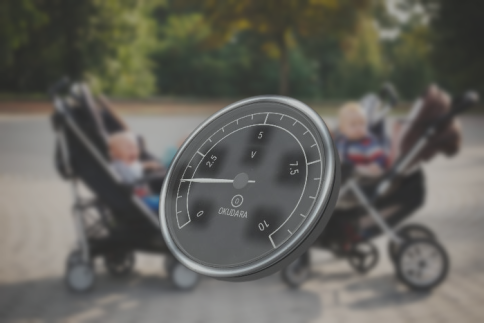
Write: 1.5 V
